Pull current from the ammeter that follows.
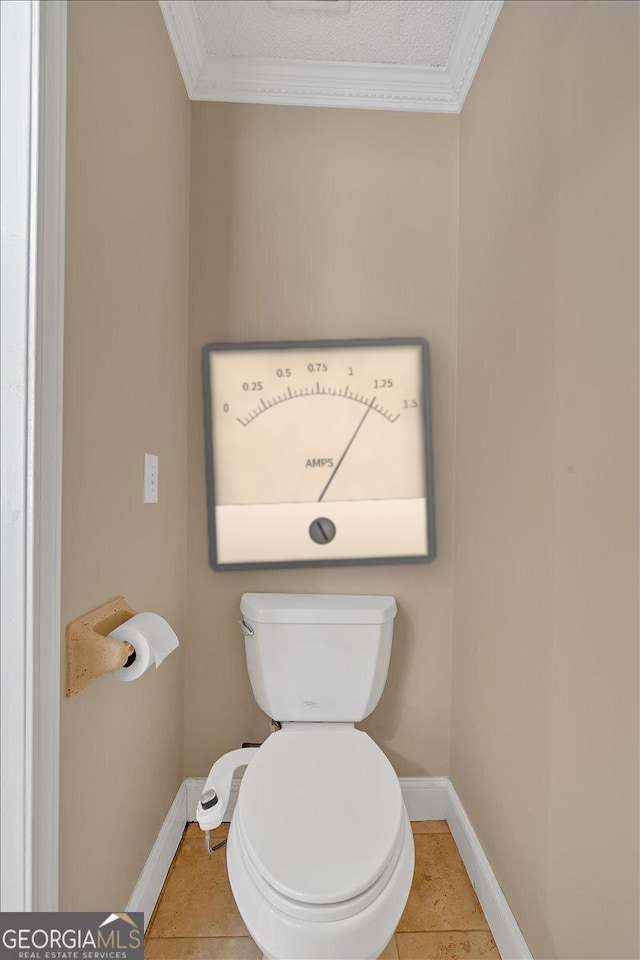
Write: 1.25 A
